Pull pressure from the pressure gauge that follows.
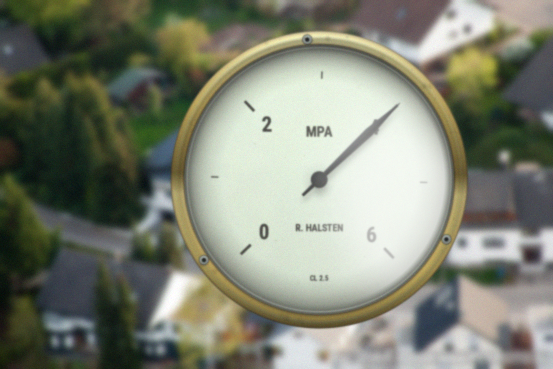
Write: 4 MPa
